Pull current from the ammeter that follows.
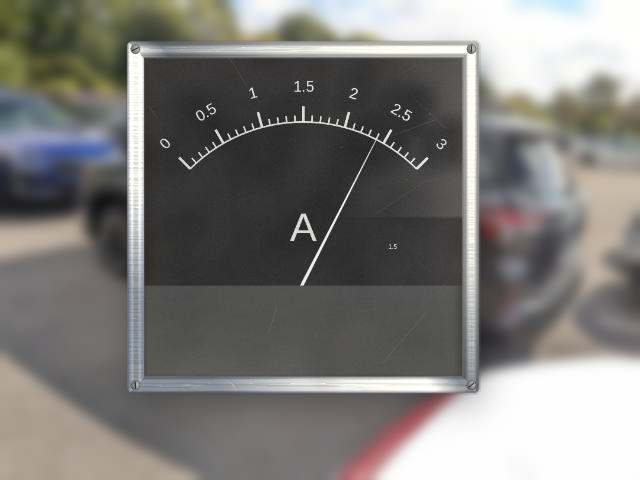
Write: 2.4 A
